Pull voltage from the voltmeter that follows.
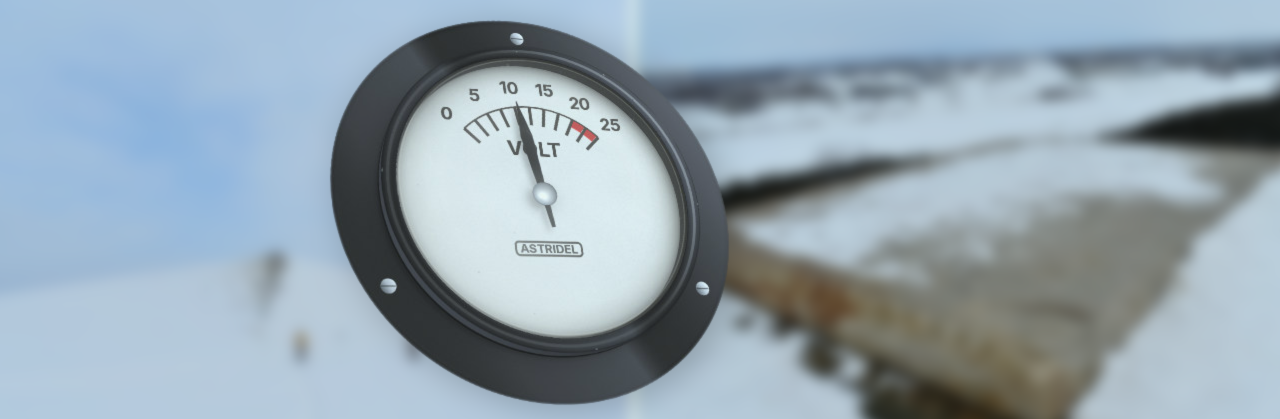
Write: 10 V
